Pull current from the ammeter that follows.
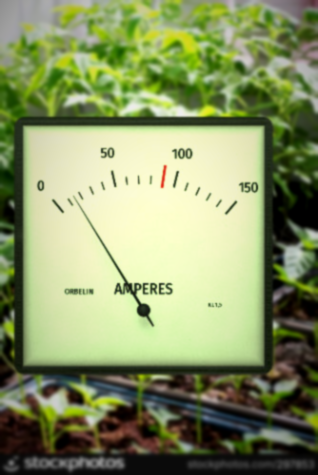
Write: 15 A
